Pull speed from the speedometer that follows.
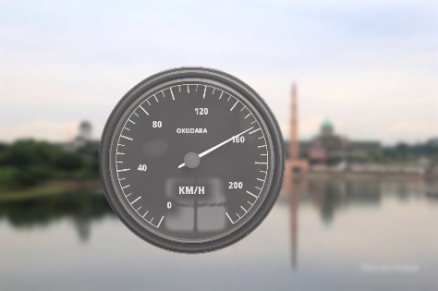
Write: 157.5 km/h
